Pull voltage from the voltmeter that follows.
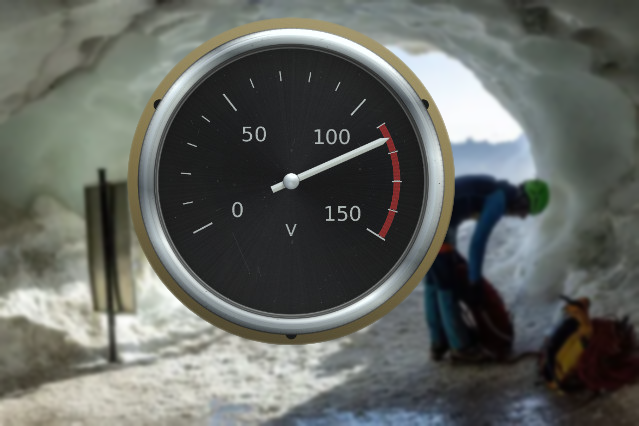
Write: 115 V
